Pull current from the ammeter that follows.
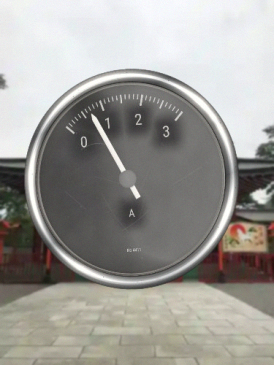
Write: 0.7 A
